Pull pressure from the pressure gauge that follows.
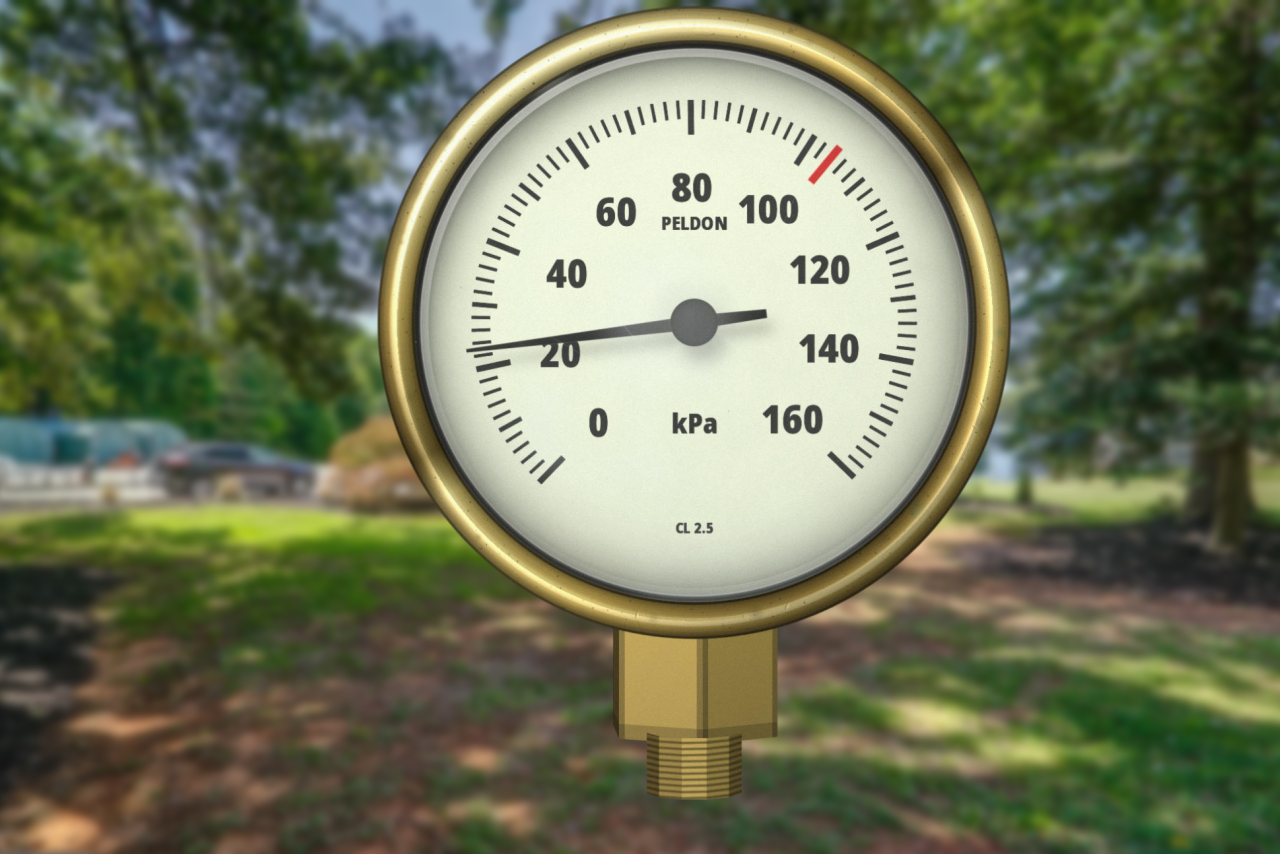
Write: 23 kPa
